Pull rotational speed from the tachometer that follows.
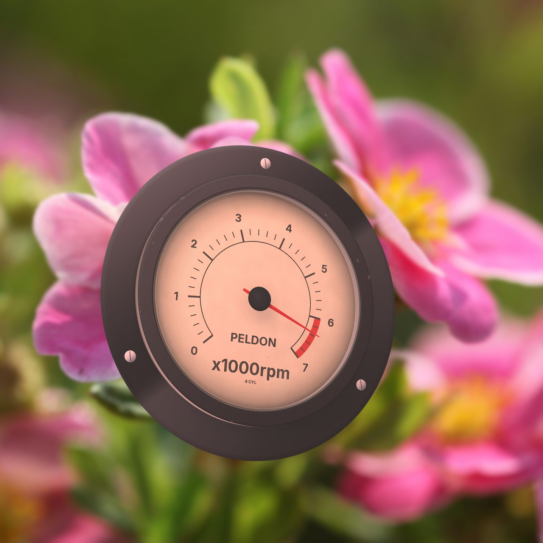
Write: 6400 rpm
